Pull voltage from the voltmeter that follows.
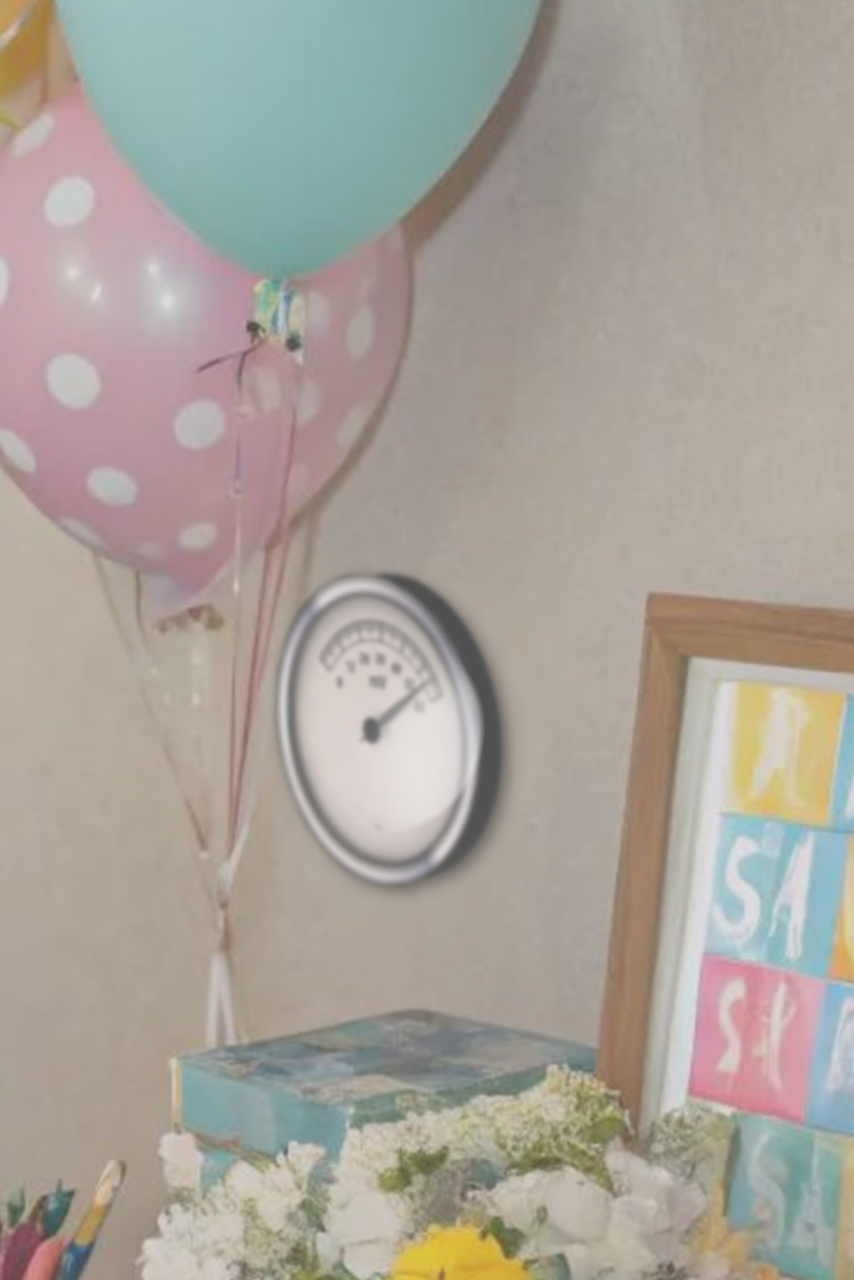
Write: 55 mV
